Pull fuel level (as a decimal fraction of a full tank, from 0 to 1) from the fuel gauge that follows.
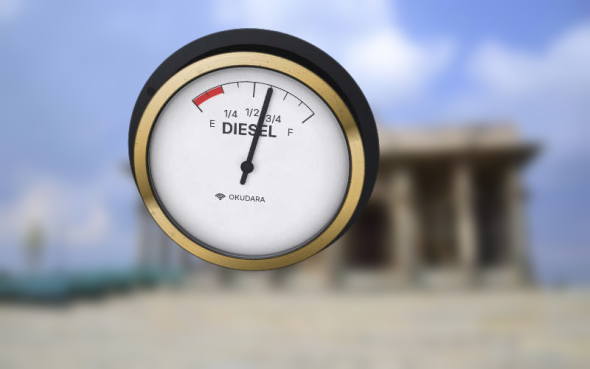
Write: 0.625
